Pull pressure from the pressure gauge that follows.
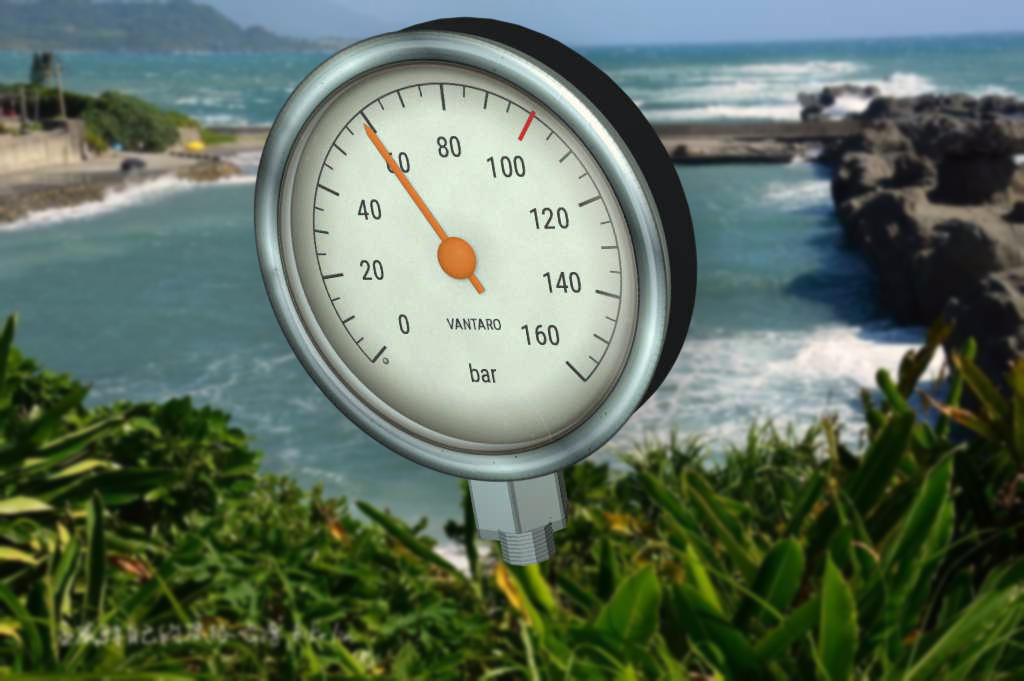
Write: 60 bar
